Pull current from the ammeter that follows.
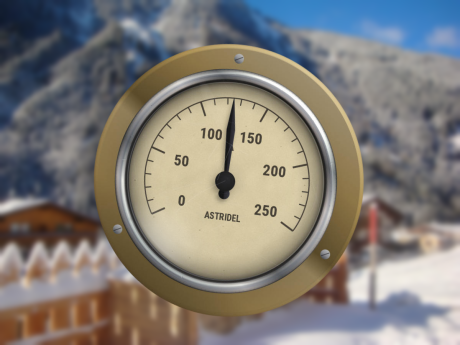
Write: 125 A
